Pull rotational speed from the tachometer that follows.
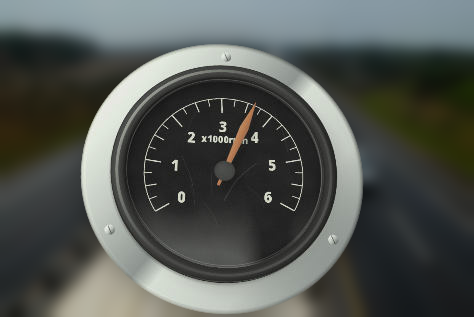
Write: 3625 rpm
